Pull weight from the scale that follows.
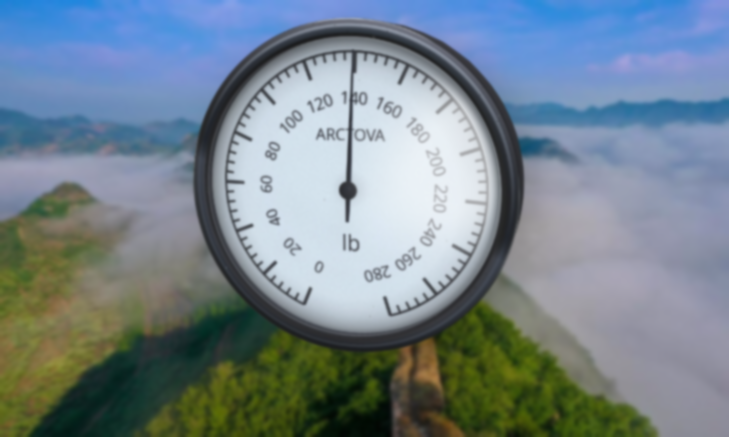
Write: 140 lb
